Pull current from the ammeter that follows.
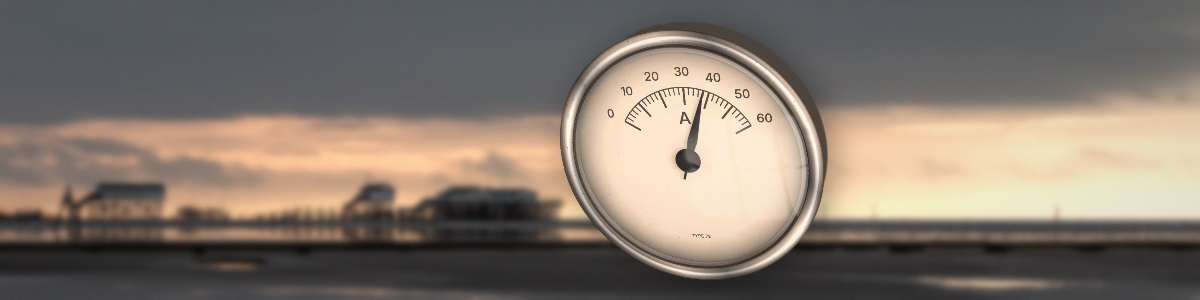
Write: 38 A
